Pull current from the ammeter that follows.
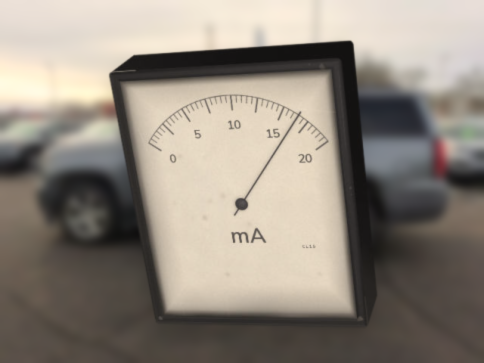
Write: 16.5 mA
